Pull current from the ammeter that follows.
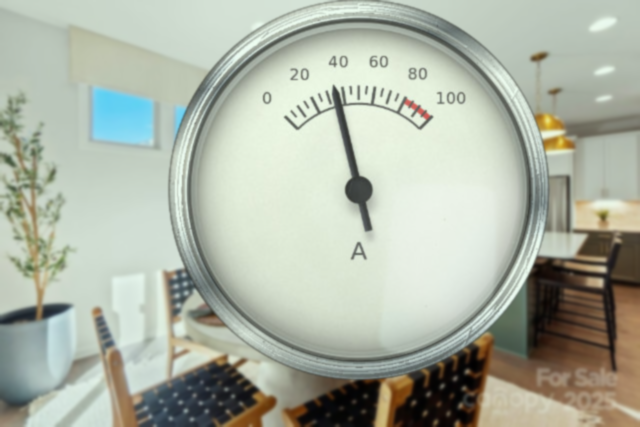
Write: 35 A
